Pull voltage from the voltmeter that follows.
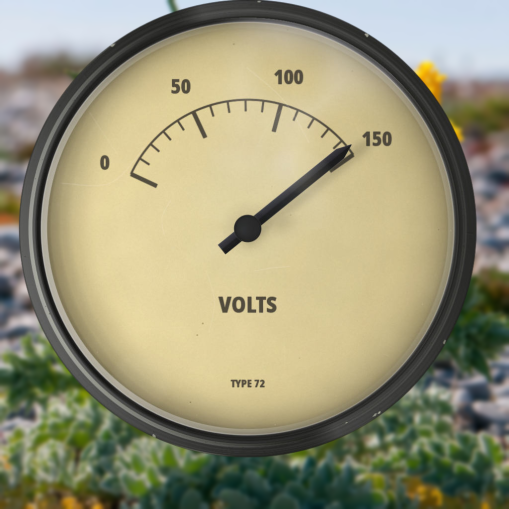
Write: 145 V
